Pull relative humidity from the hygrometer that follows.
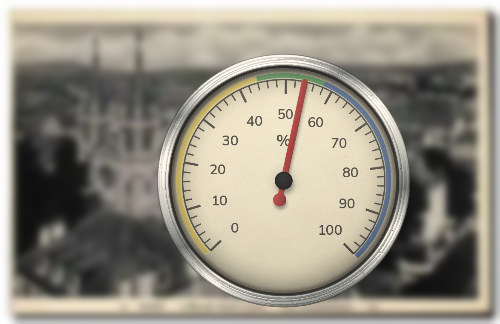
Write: 54 %
